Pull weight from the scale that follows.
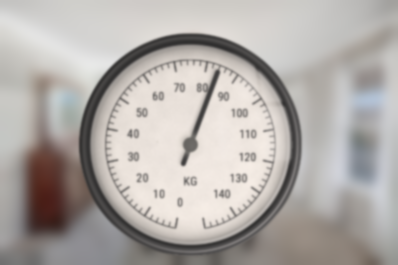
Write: 84 kg
